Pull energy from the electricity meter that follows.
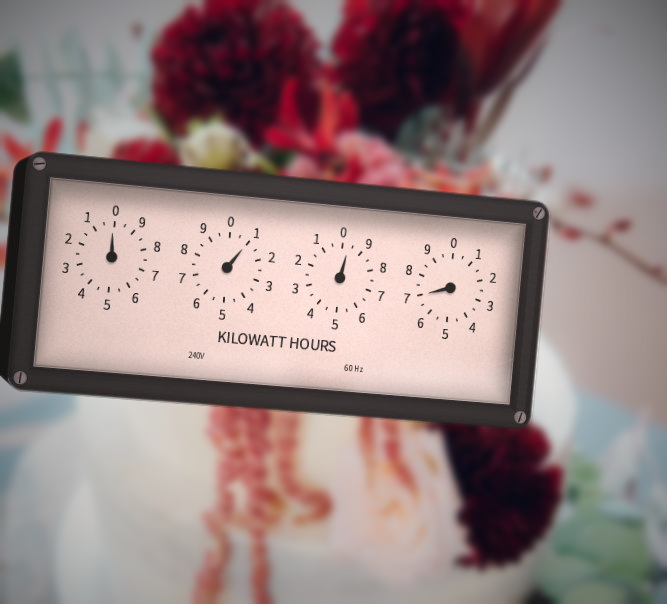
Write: 97 kWh
